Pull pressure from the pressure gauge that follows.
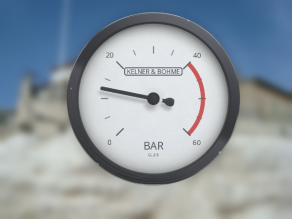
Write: 12.5 bar
